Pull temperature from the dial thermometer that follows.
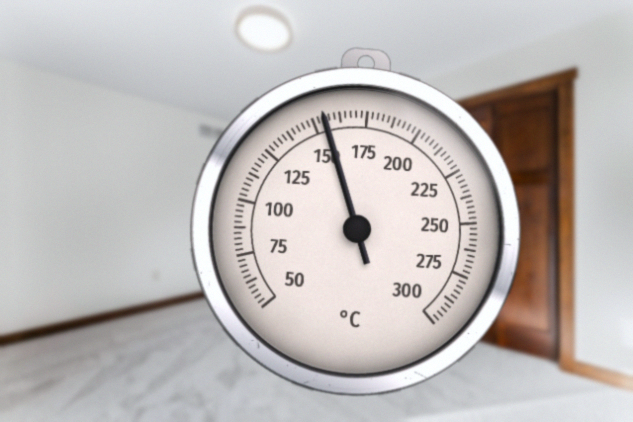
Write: 155 °C
